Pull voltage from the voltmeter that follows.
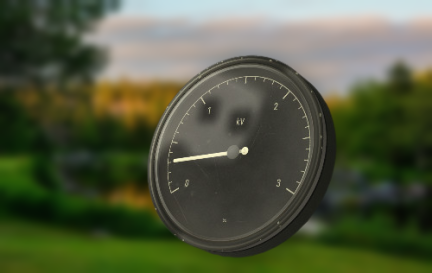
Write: 0.3 kV
